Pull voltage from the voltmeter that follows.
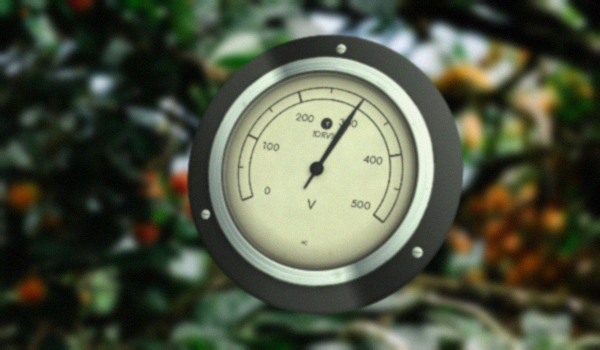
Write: 300 V
